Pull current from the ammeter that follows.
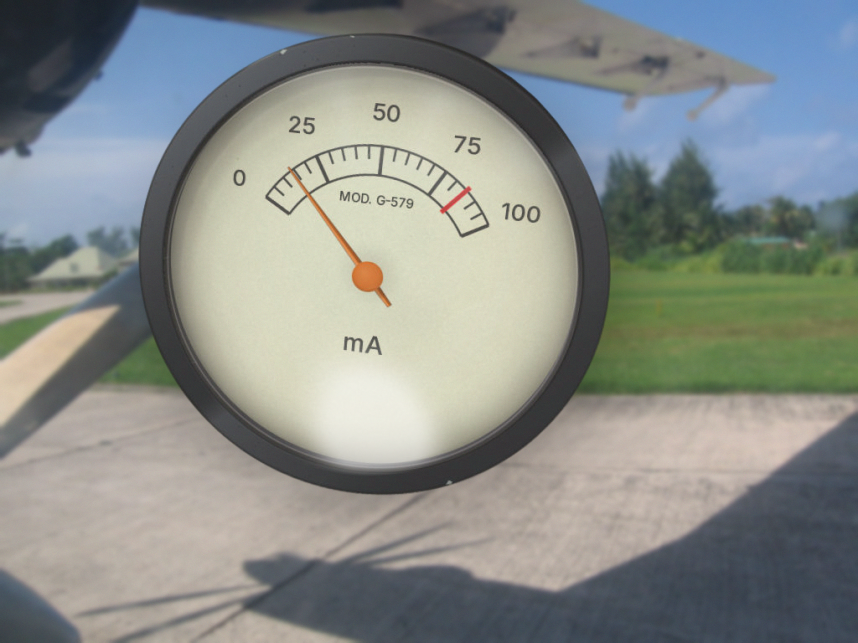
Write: 15 mA
